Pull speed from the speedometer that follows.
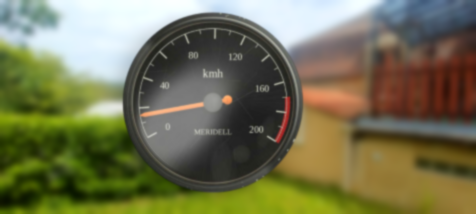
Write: 15 km/h
